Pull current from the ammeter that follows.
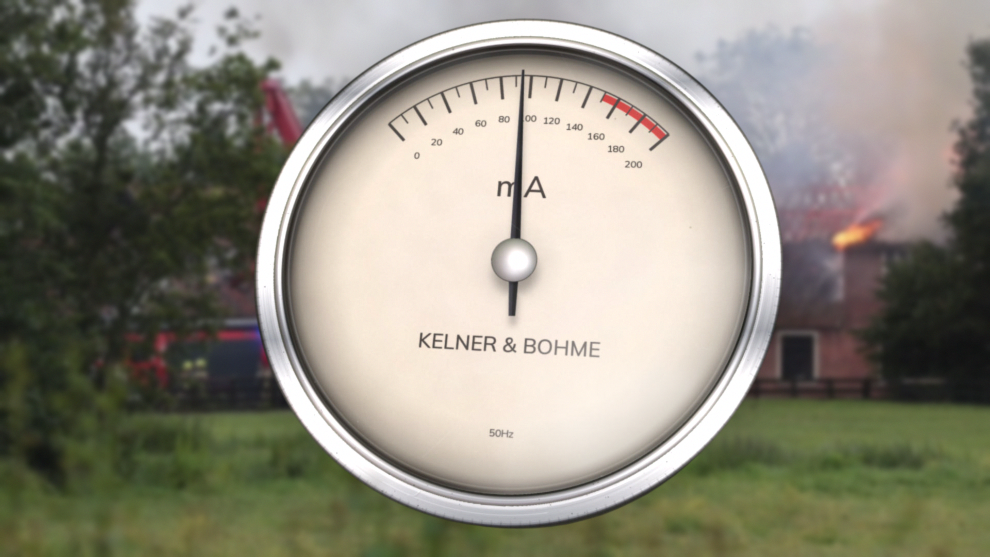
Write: 95 mA
